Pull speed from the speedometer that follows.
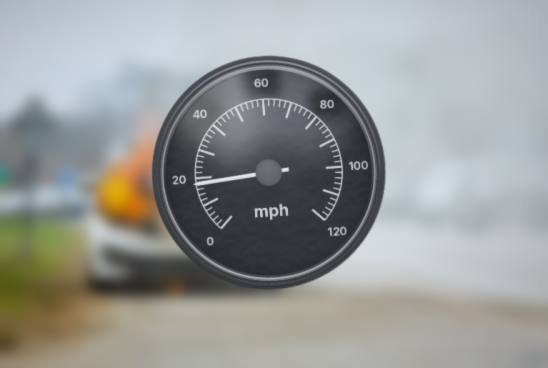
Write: 18 mph
